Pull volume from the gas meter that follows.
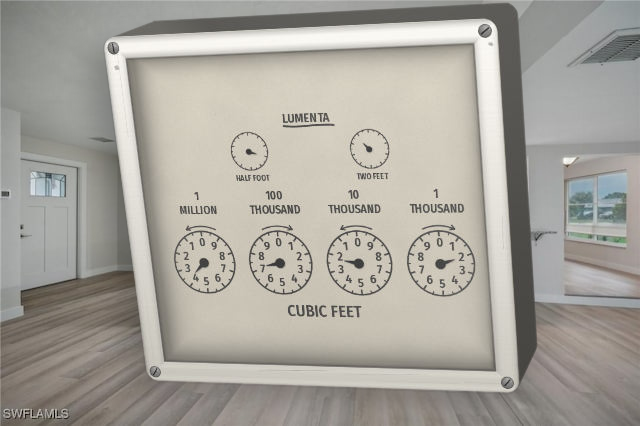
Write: 372200 ft³
